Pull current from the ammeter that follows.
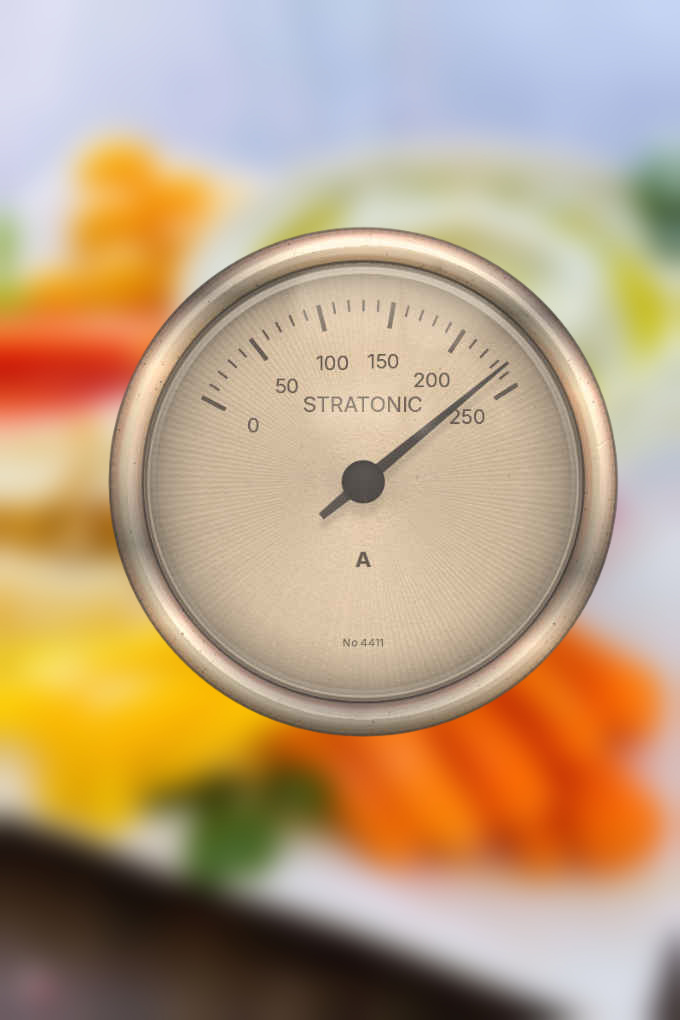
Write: 235 A
